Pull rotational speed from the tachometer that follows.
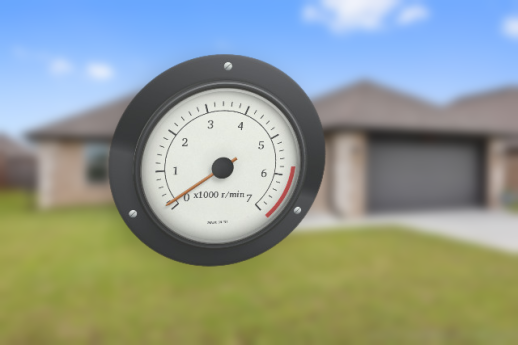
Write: 200 rpm
